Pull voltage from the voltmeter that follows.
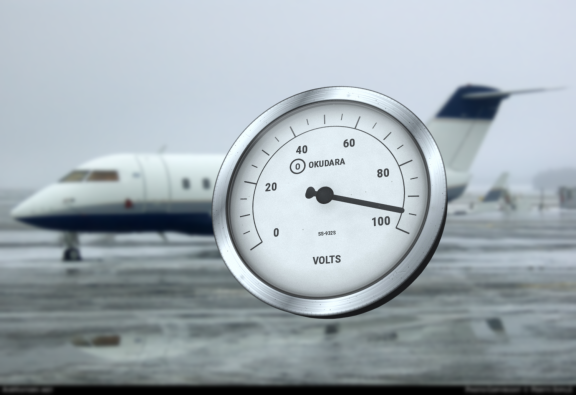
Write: 95 V
